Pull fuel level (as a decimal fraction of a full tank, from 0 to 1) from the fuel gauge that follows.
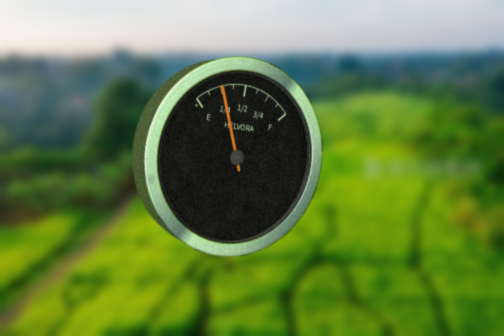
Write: 0.25
